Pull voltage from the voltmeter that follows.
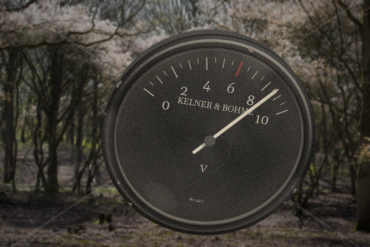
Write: 8.5 V
